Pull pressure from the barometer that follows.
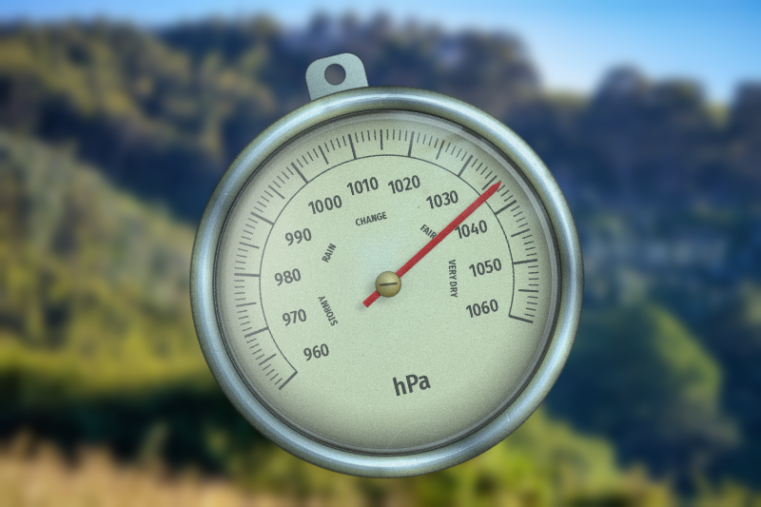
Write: 1036 hPa
